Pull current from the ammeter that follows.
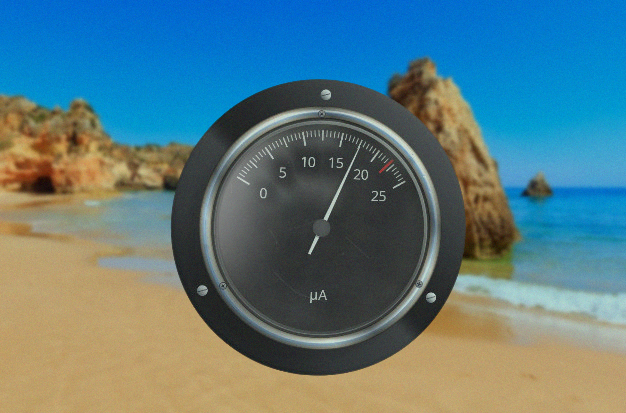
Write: 17.5 µA
